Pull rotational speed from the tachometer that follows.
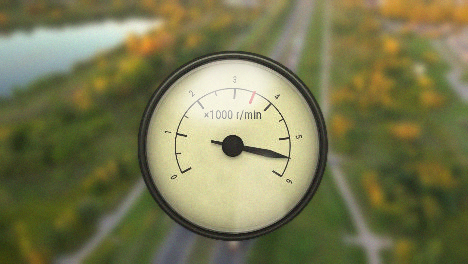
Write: 5500 rpm
